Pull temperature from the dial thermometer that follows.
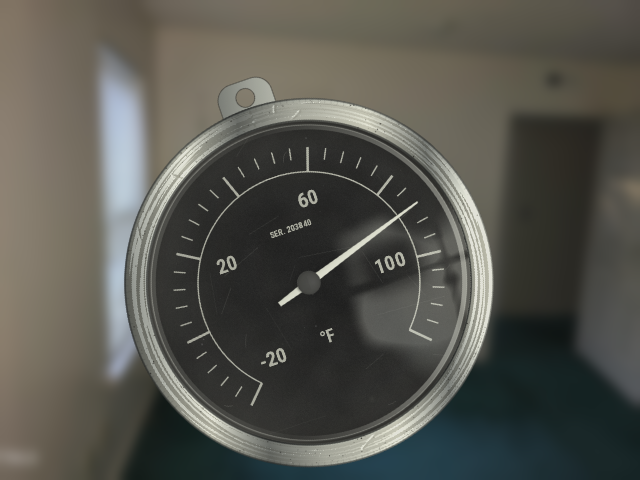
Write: 88 °F
